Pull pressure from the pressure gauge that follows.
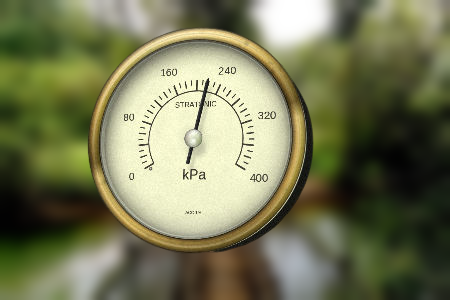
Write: 220 kPa
